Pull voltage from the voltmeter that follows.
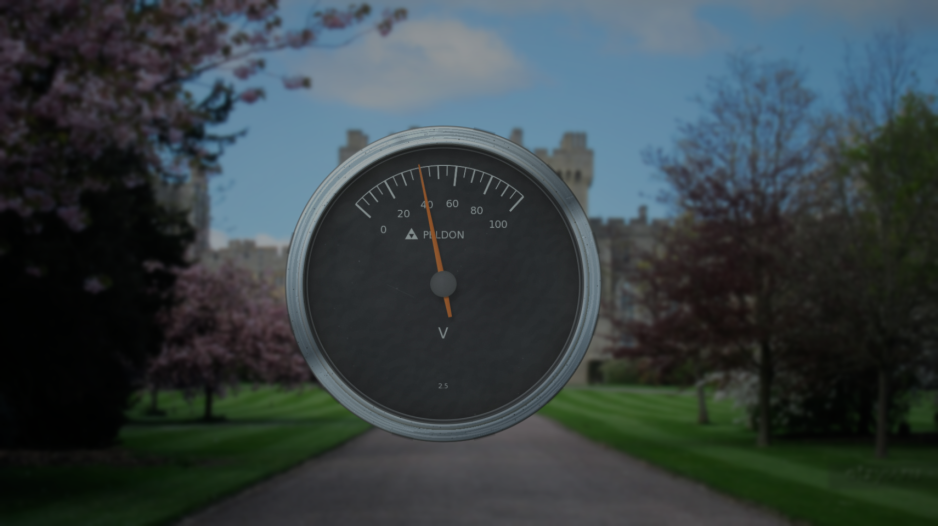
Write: 40 V
